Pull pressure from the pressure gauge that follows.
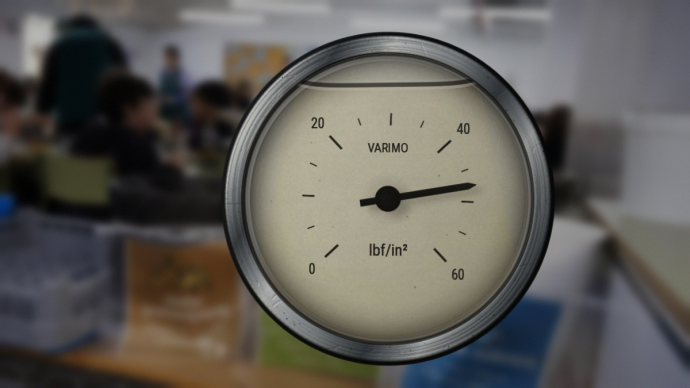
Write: 47.5 psi
